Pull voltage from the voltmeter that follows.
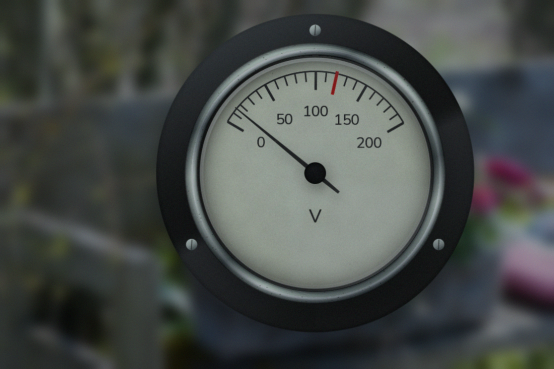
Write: 15 V
